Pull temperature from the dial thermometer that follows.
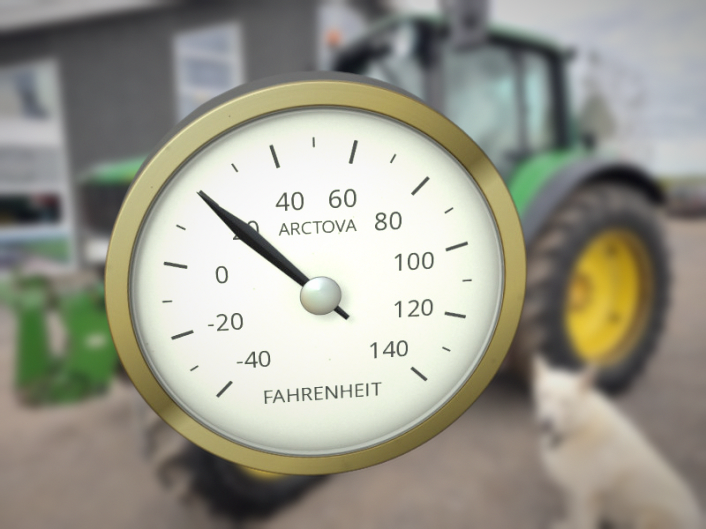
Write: 20 °F
